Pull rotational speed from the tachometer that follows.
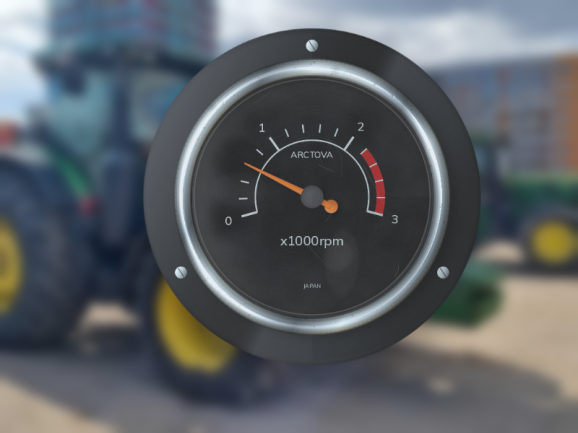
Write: 600 rpm
